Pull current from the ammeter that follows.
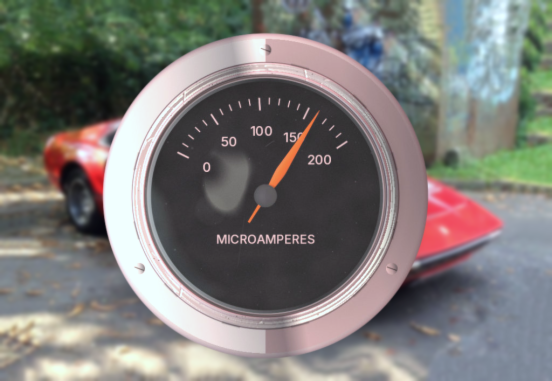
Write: 160 µA
